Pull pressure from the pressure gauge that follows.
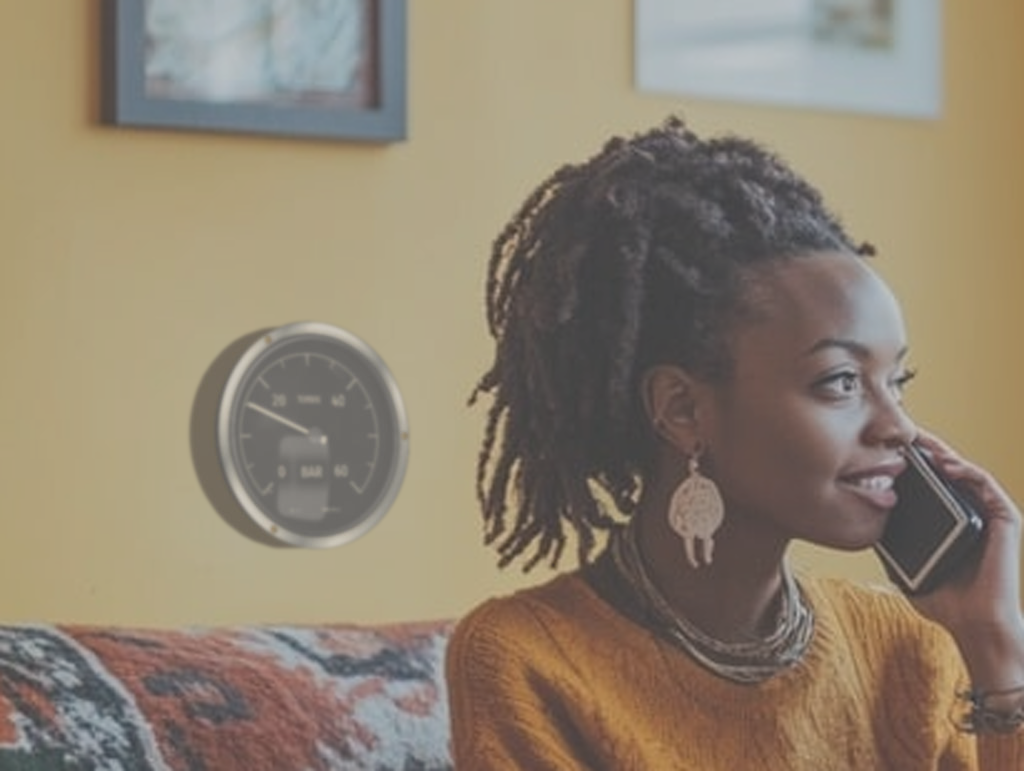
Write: 15 bar
